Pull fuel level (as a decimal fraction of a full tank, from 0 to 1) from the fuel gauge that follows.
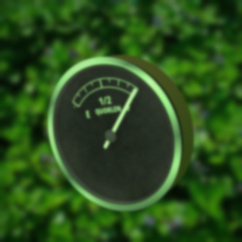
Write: 1
